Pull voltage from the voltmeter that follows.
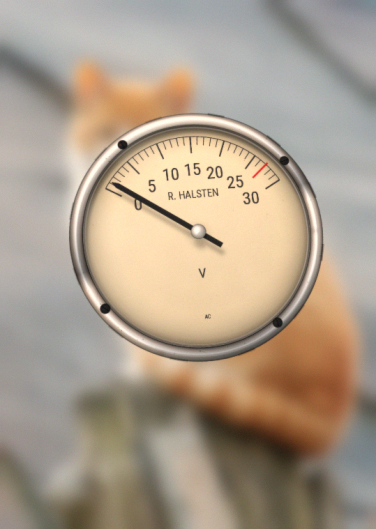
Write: 1 V
